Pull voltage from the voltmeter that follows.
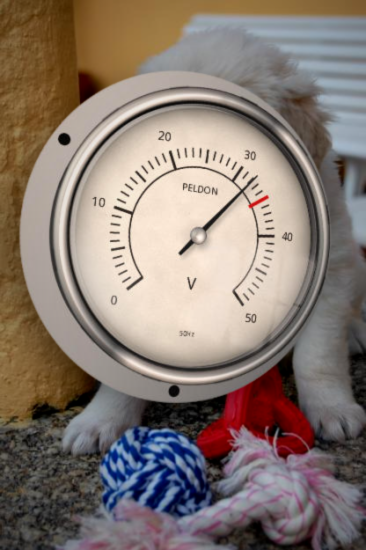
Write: 32 V
